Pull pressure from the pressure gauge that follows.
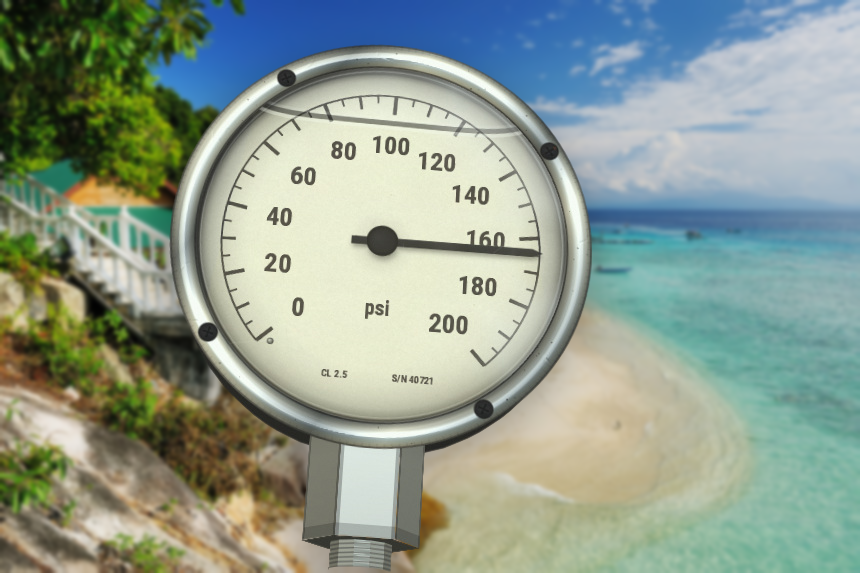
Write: 165 psi
